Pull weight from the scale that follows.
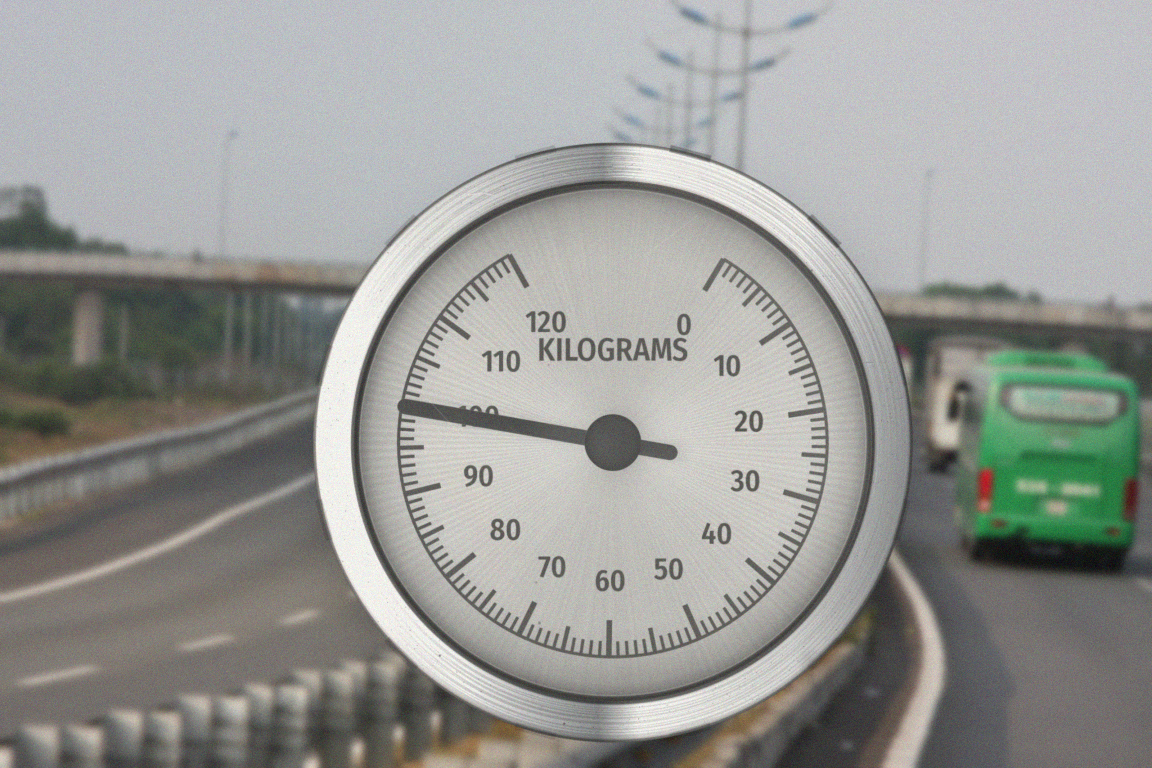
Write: 99.5 kg
